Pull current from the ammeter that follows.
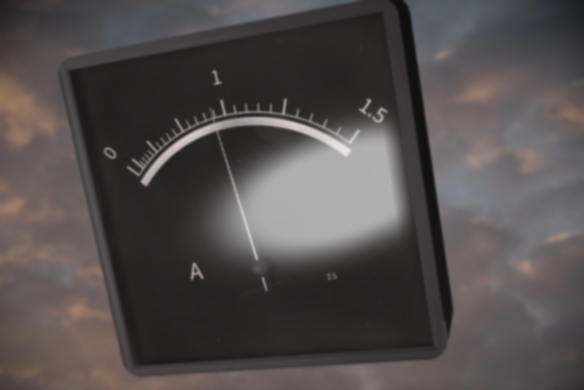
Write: 0.95 A
